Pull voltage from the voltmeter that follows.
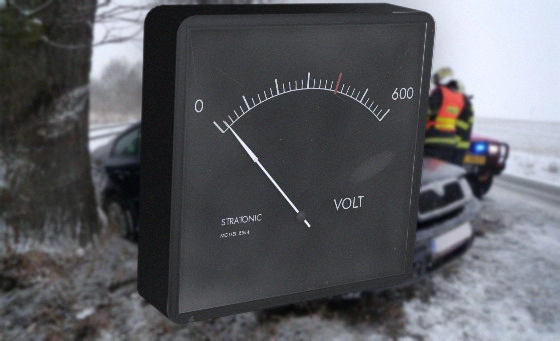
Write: 20 V
